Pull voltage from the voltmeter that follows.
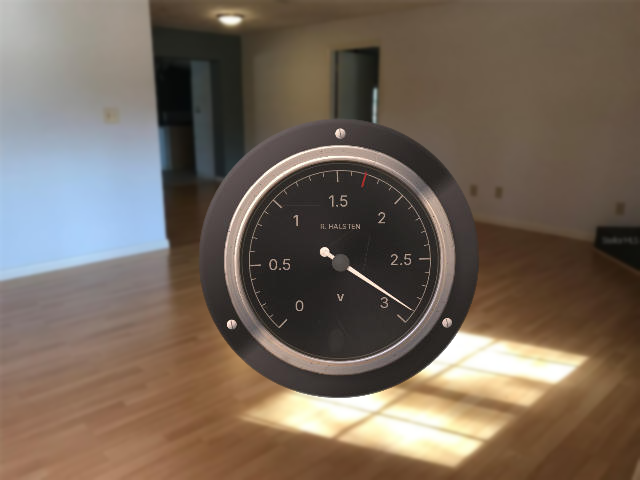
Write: 2.9 V
